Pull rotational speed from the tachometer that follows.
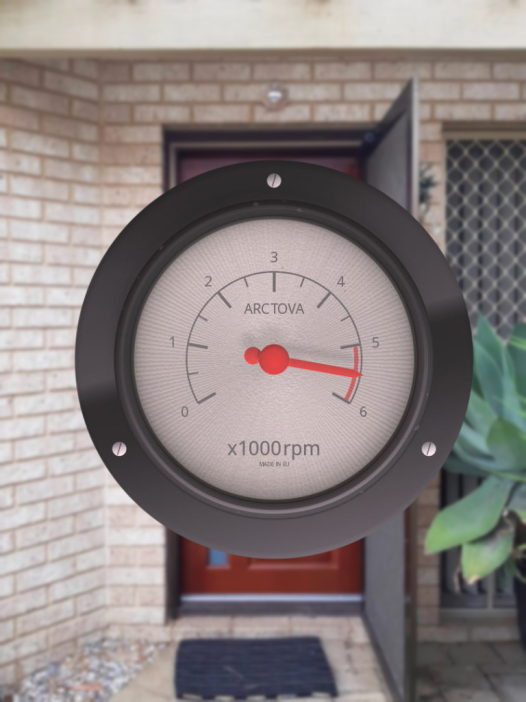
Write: 5500 rpm
